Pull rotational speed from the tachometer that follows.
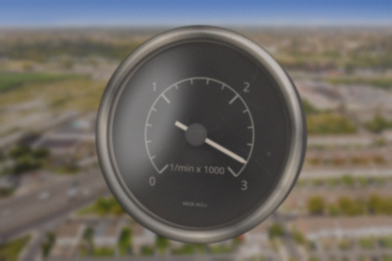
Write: 2800 rpm
